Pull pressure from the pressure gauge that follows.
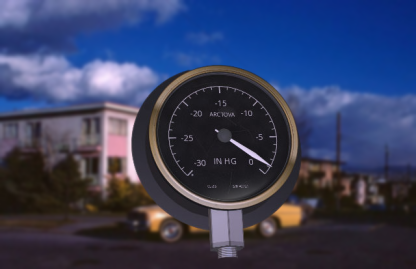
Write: -1 inHg
